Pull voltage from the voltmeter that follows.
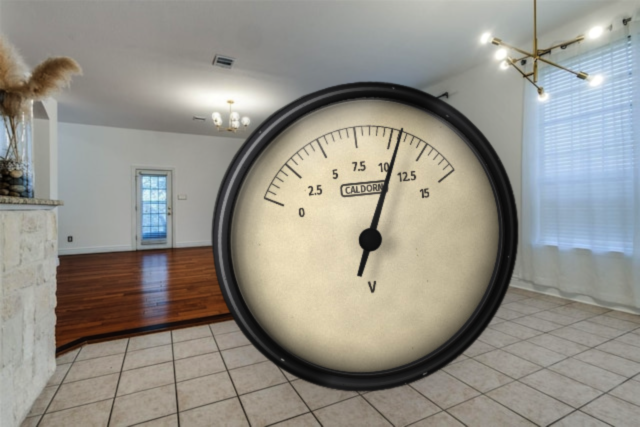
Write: 10.5 V
